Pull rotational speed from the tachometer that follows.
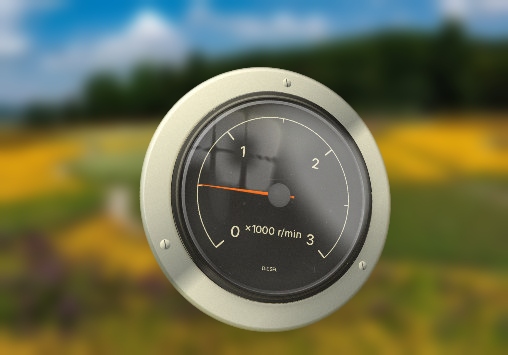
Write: 500 rpm
